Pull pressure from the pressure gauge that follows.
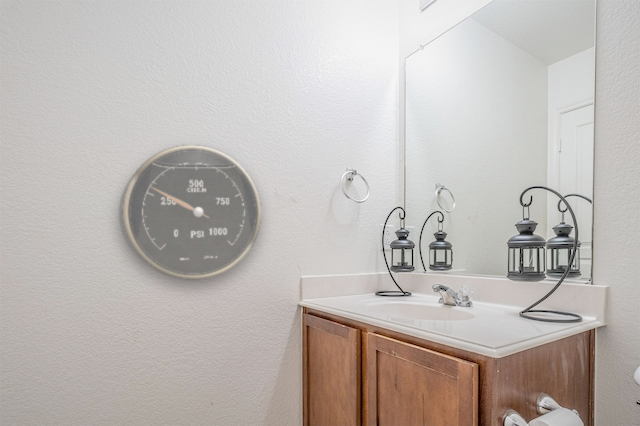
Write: 275 psi
